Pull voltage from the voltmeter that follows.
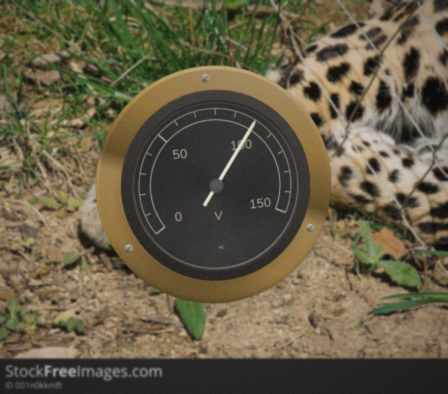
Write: 100 V
